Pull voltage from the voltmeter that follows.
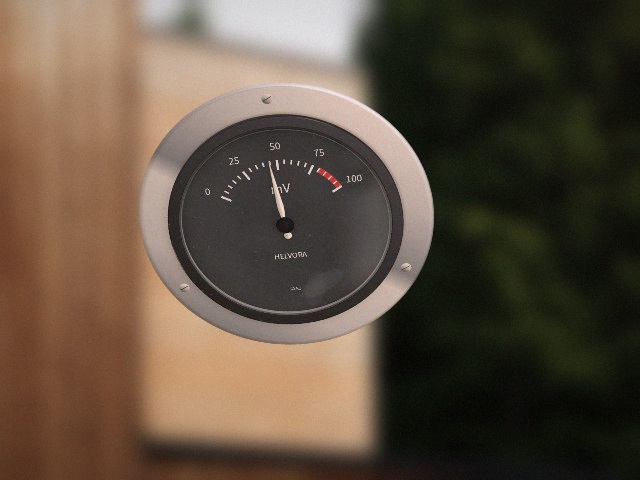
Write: 45 mV
